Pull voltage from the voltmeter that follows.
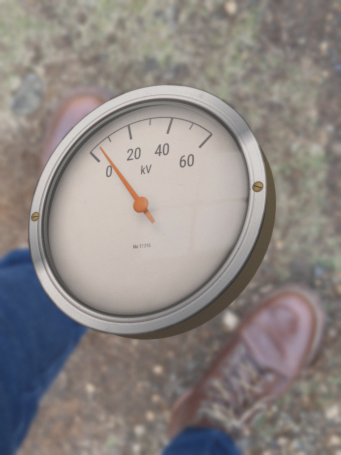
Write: 5 kV
